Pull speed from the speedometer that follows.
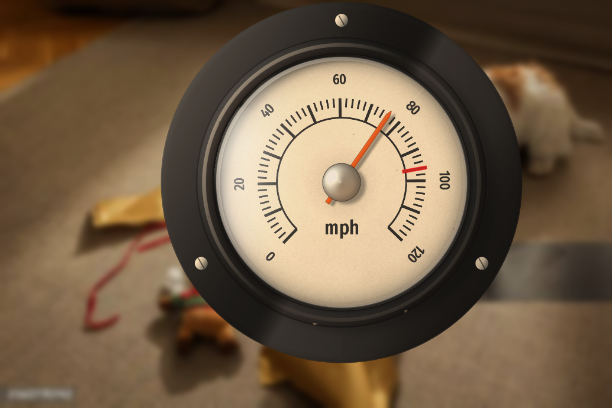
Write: 76 mph
